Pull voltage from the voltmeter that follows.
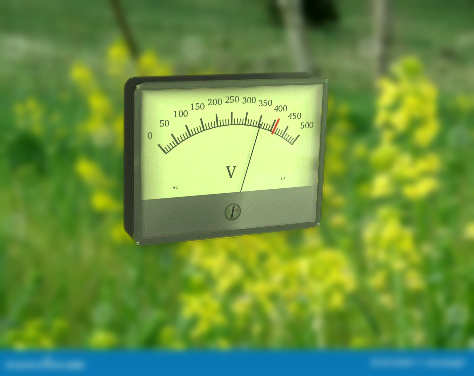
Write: 350 V
